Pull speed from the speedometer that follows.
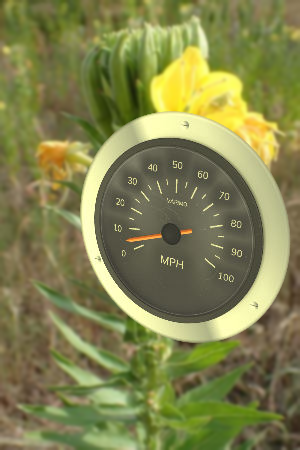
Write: 5 mph
